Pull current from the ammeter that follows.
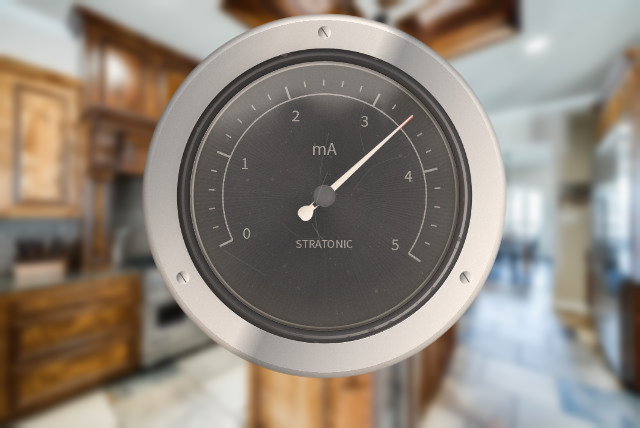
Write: 3.4 mA
